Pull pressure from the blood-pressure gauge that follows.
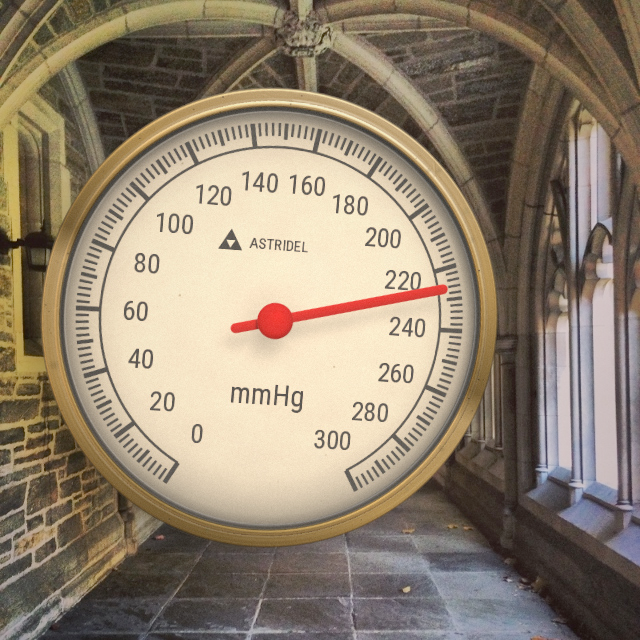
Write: 226 mmHg
